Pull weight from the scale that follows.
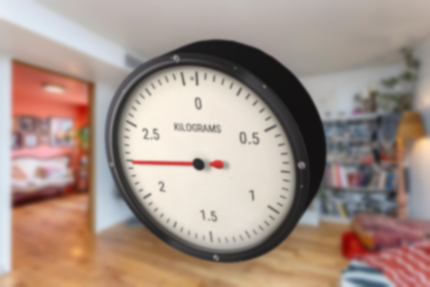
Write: 2.25 kg
